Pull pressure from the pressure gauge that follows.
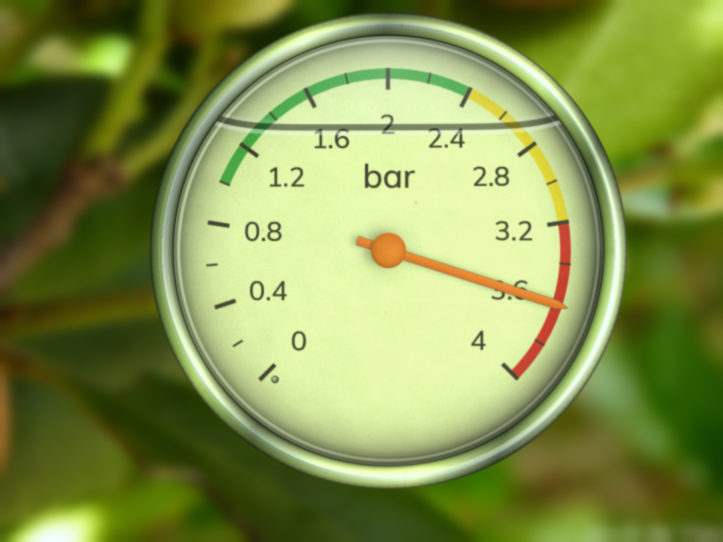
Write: 3.6 bar
